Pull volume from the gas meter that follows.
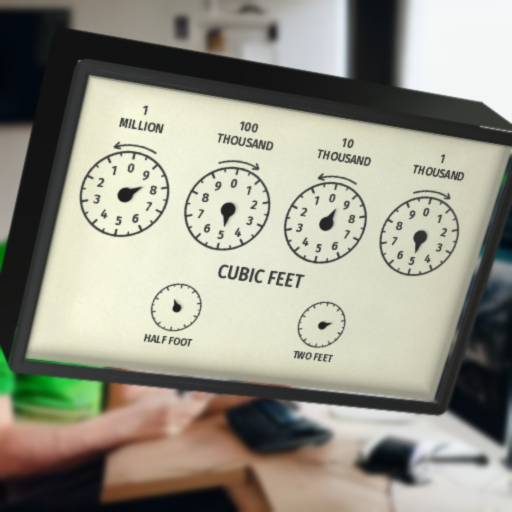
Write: 849500 ft³
